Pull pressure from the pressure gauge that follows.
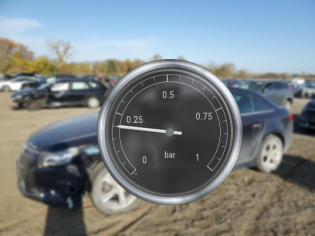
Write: 0.2 bar
